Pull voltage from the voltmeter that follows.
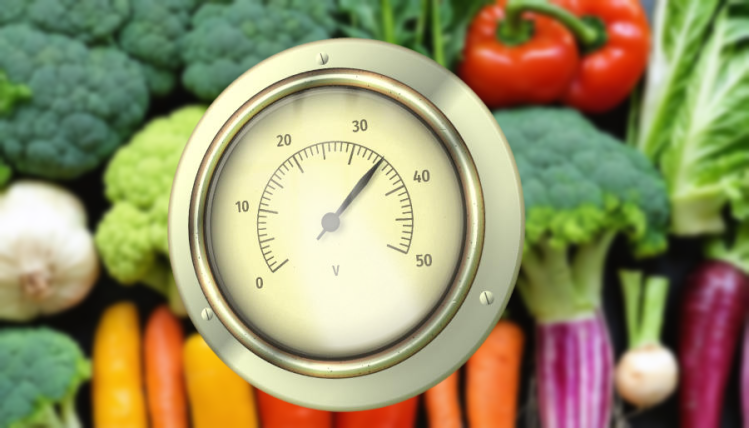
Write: 35 V
